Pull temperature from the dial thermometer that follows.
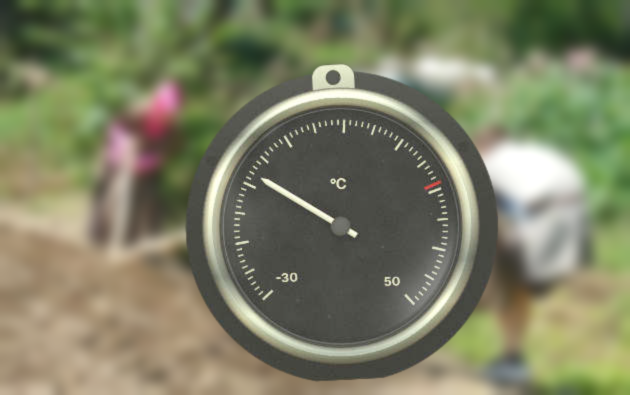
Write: -8 °C
